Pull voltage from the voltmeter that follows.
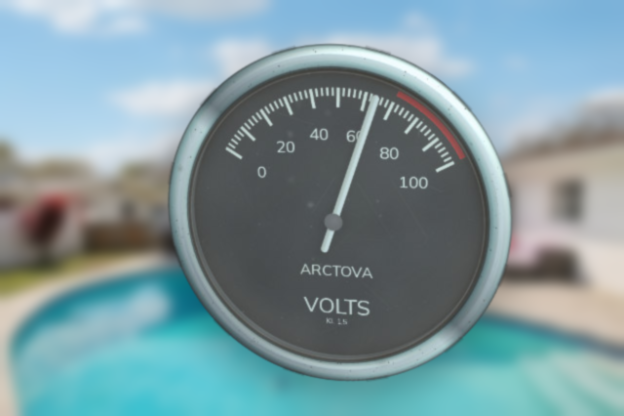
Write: 64 V
